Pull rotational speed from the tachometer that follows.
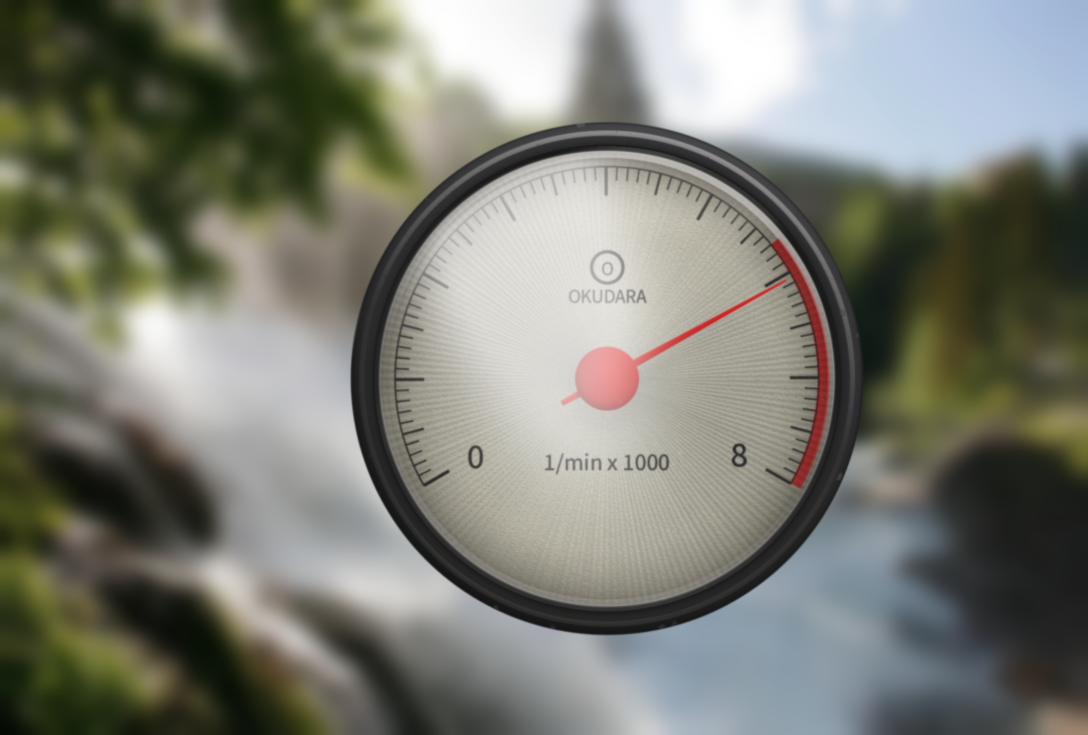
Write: 6050 rpm
